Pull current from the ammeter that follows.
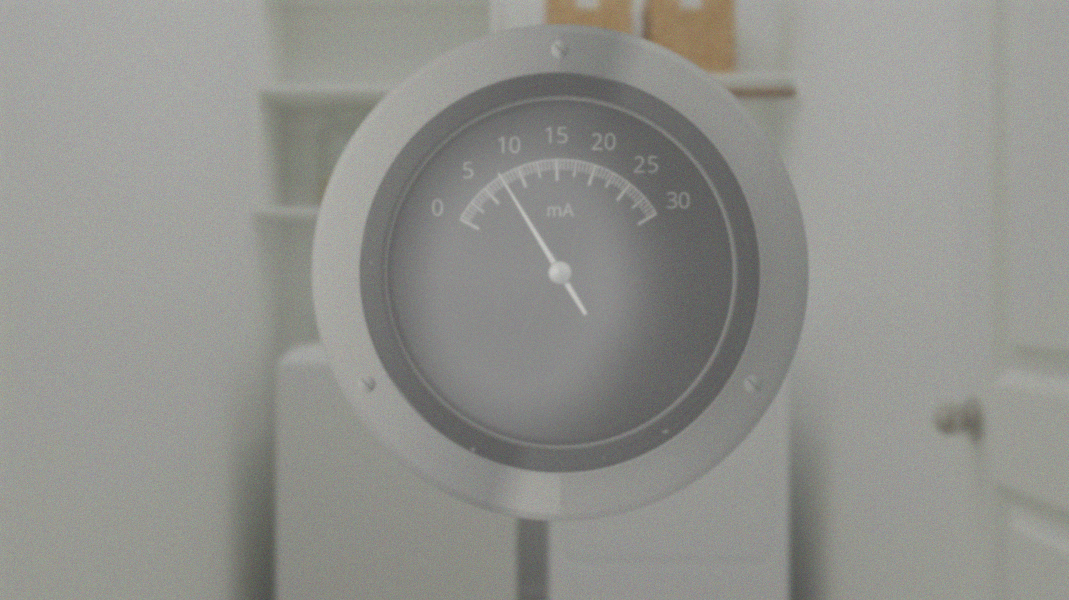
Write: 7.5 mA
